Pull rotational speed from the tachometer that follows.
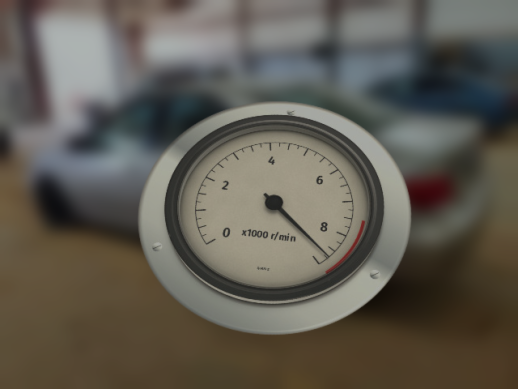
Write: 8750 rpm
